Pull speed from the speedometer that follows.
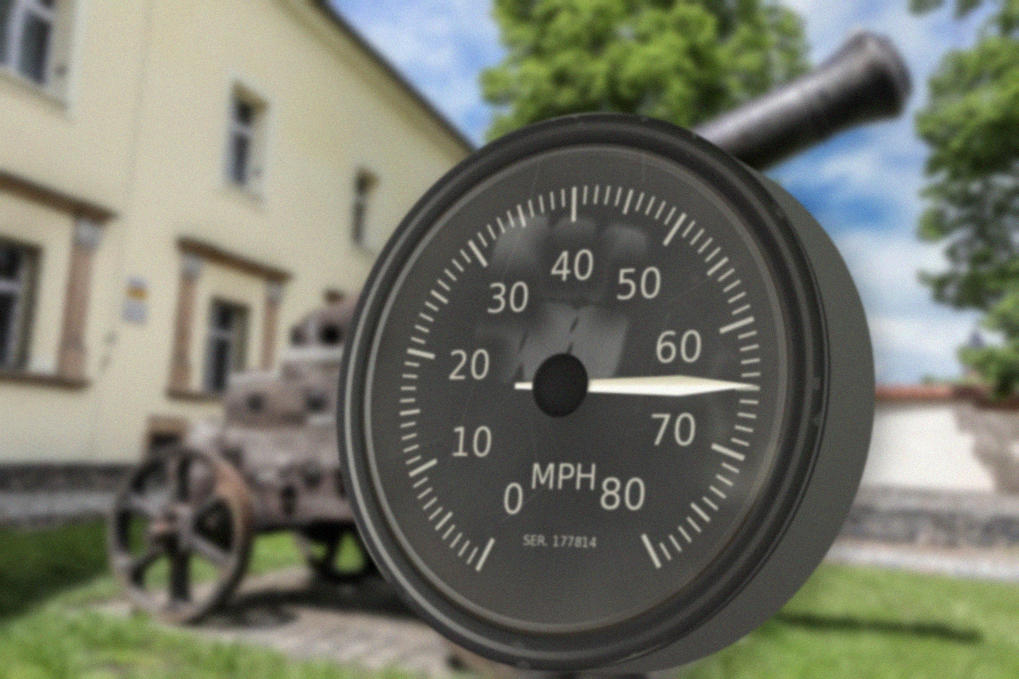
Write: 65 mph
